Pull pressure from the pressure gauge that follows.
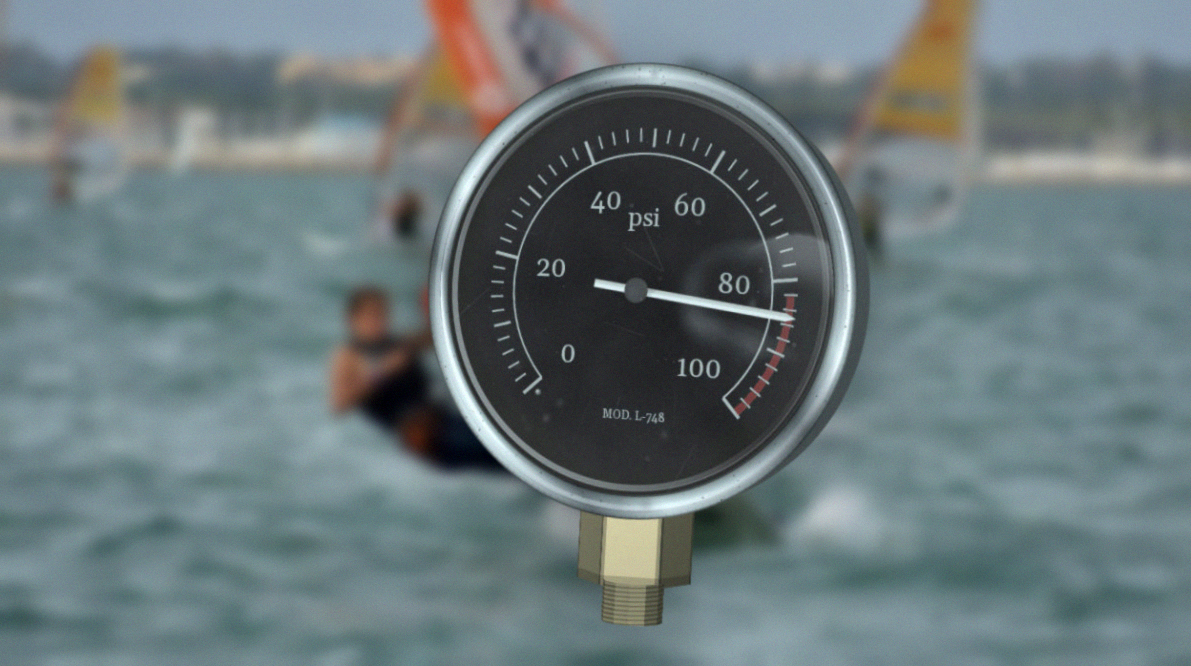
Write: 85 psi
